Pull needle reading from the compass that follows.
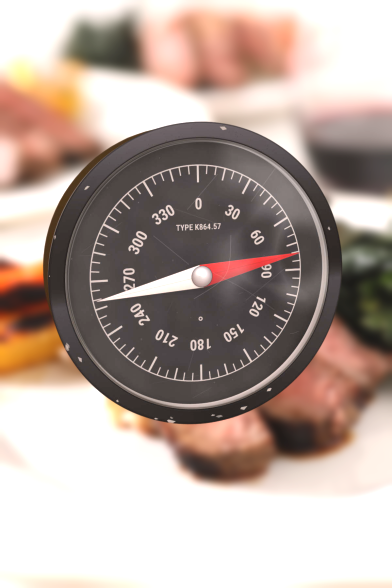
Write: 80 °
